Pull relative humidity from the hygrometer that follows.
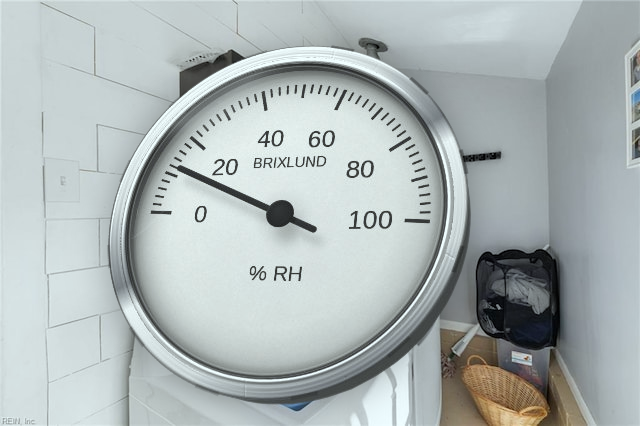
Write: 12 %
